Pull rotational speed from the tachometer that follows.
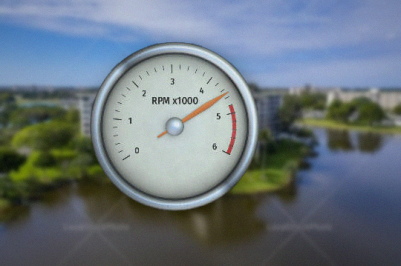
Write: 4500 rpm
